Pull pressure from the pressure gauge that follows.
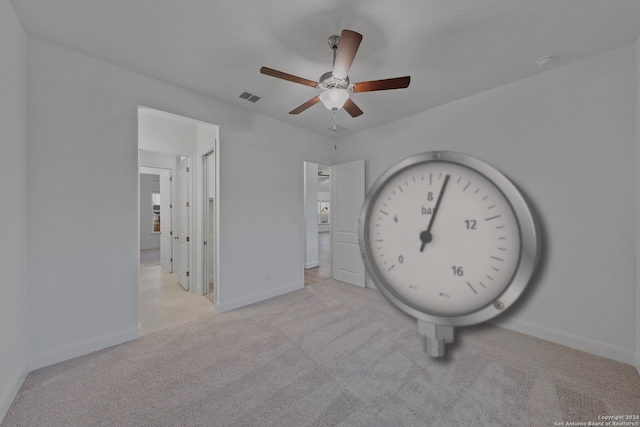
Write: 9 bar
